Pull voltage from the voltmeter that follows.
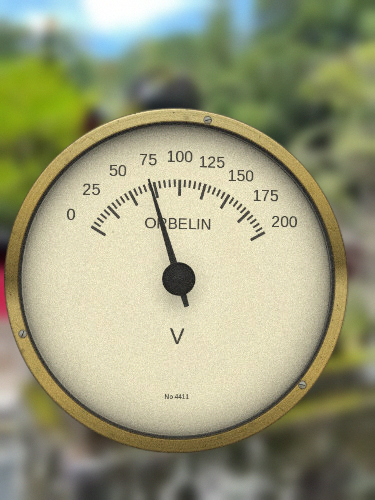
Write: 70 V
